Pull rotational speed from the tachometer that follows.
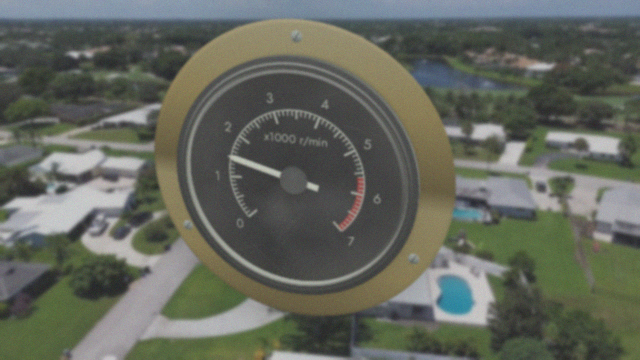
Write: 1500 rpm
